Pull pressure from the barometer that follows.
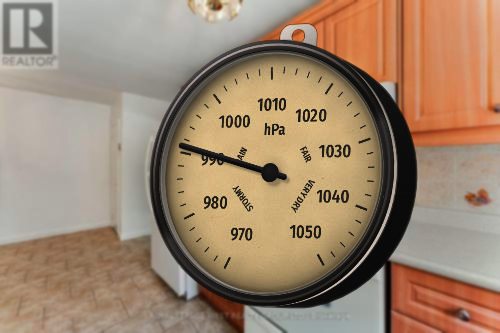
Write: 991 hPa
